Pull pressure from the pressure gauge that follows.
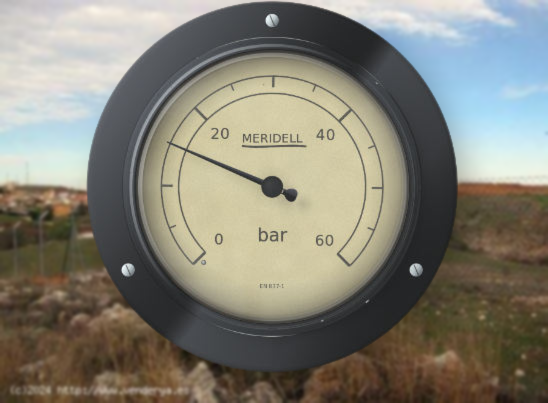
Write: 15 bar
